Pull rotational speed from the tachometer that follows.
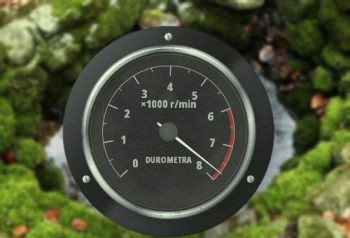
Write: 7750 rpm
